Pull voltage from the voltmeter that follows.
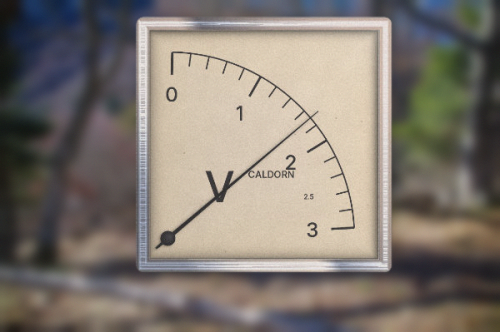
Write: 1.7 V
